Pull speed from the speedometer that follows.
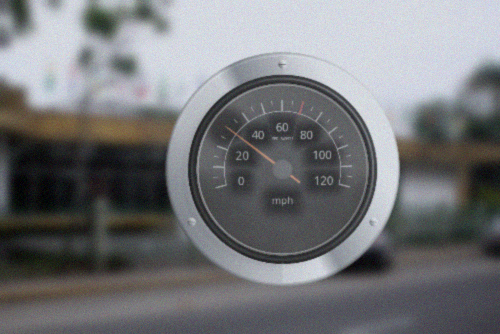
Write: 30 mph
